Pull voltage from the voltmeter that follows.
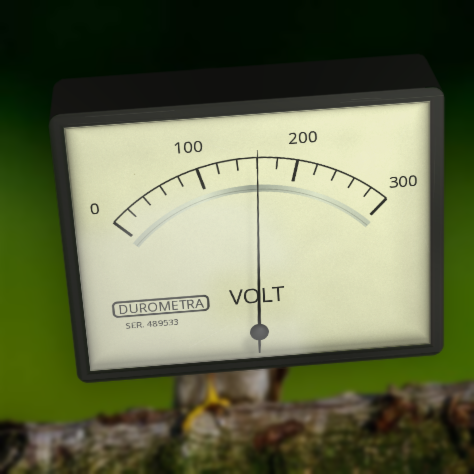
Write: 160 V
